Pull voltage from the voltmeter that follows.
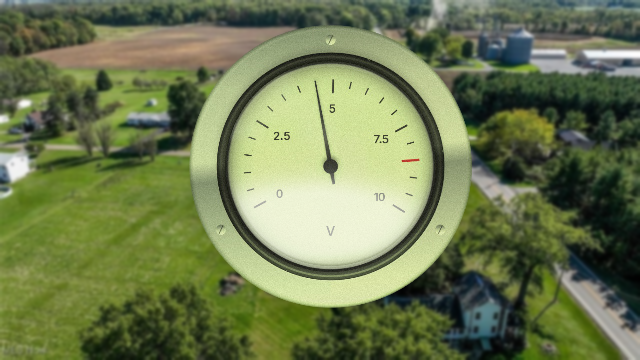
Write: 4.5 V
